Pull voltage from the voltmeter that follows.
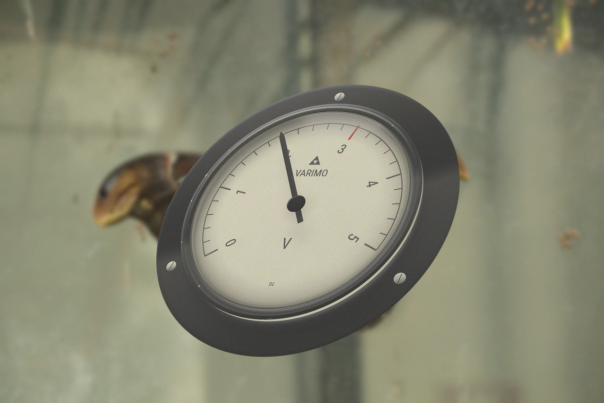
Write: 2 V
